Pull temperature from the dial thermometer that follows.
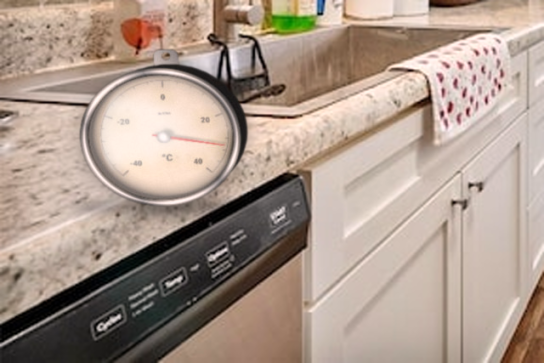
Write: 30 °C
